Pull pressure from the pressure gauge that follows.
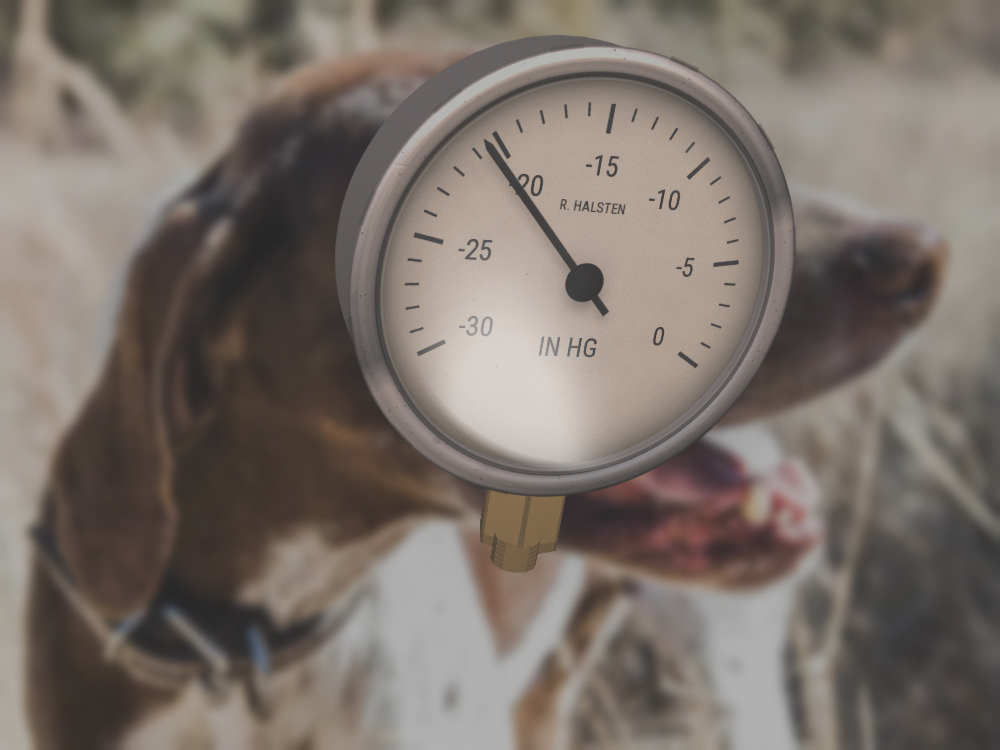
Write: -20.5 inHg
